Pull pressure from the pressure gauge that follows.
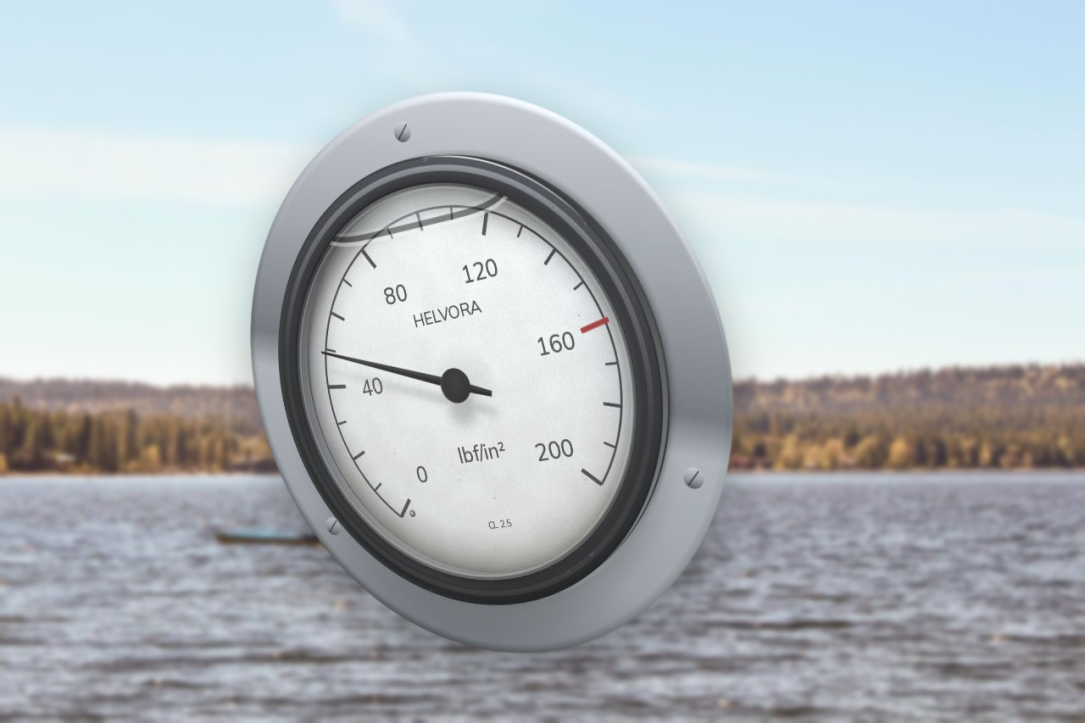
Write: 50 psi
